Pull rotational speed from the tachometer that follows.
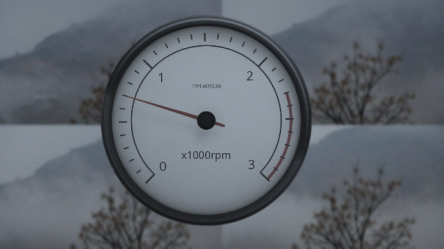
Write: 700 rpm
